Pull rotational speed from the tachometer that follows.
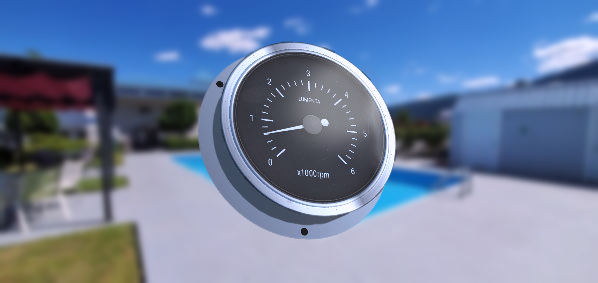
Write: 600 rpm
